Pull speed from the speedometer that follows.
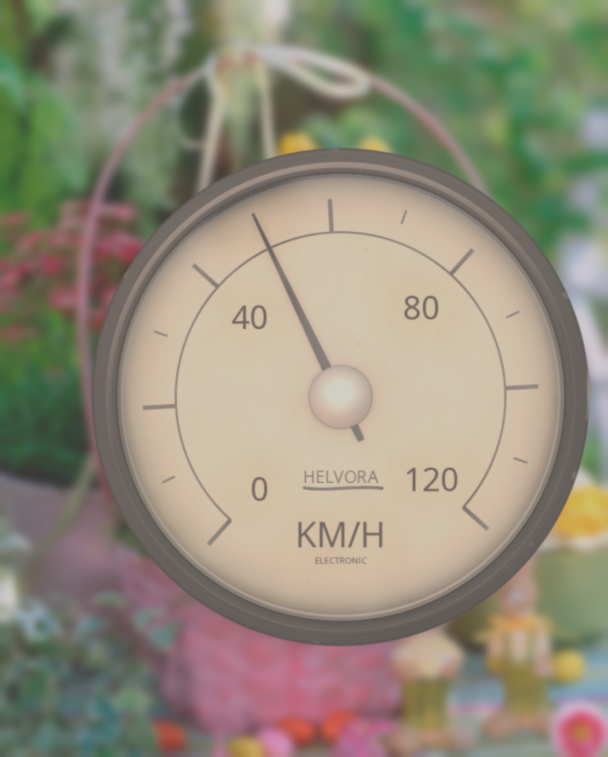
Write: 50 km/h
